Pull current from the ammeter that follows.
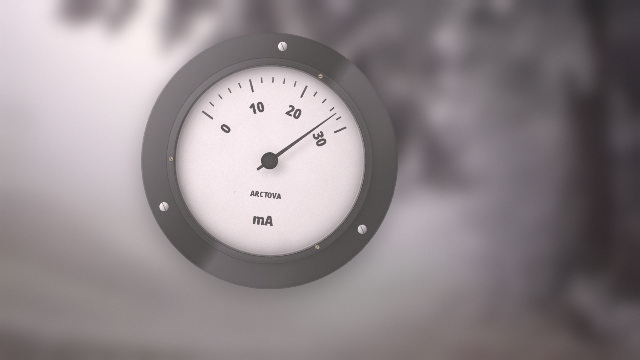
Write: 27 mA
